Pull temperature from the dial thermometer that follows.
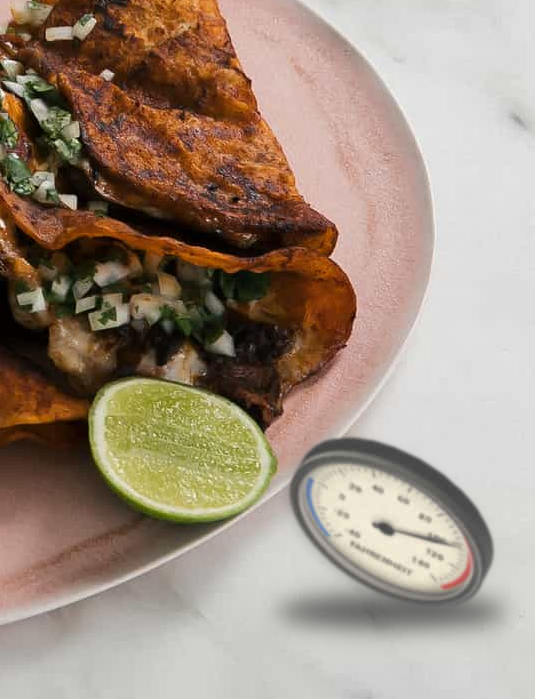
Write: 100 °F
